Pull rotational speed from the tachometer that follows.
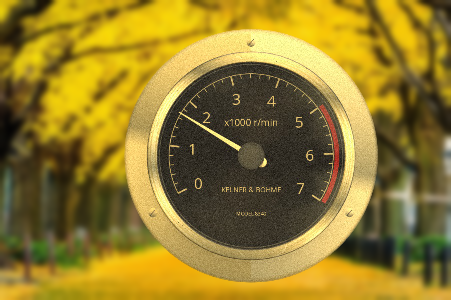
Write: 1700 rpm
